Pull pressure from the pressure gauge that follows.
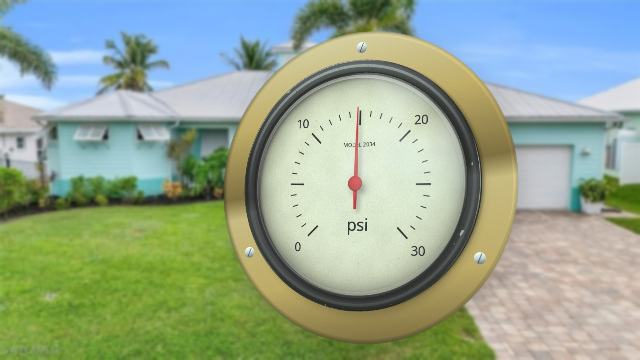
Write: 15 psi
